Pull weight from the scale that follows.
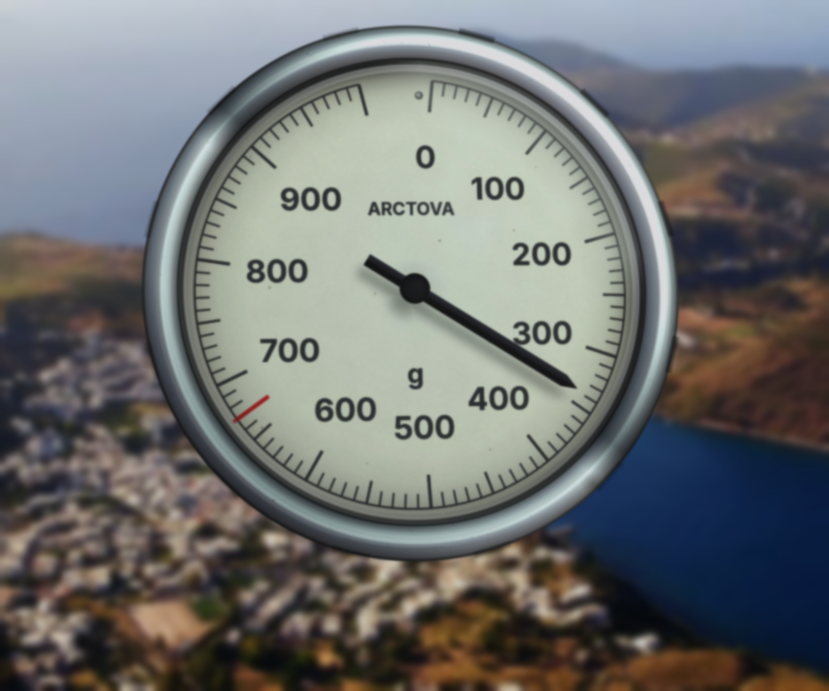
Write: 340 g
